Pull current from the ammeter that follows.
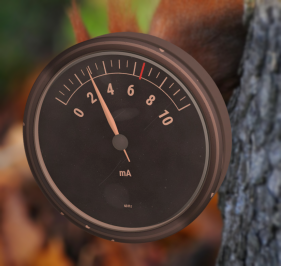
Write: 3 mA
